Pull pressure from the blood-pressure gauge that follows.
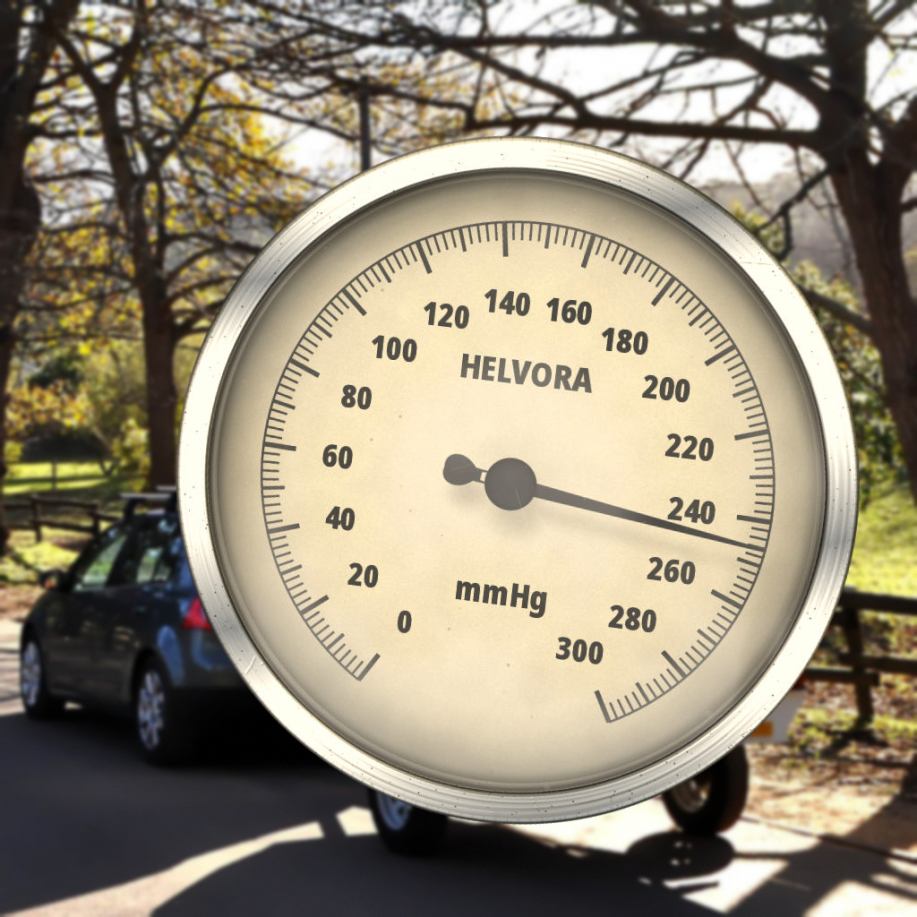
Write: 246 mmHg
